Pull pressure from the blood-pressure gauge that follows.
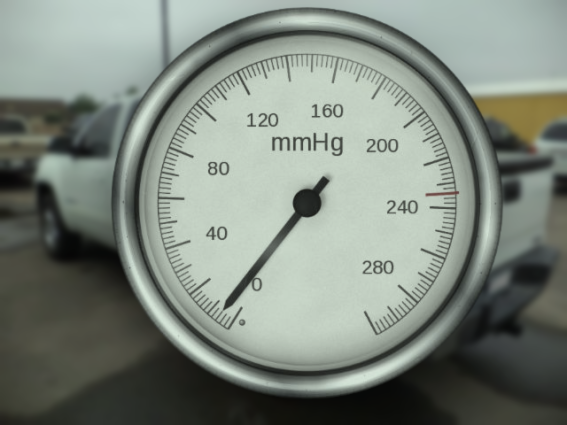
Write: 6 mmHg
